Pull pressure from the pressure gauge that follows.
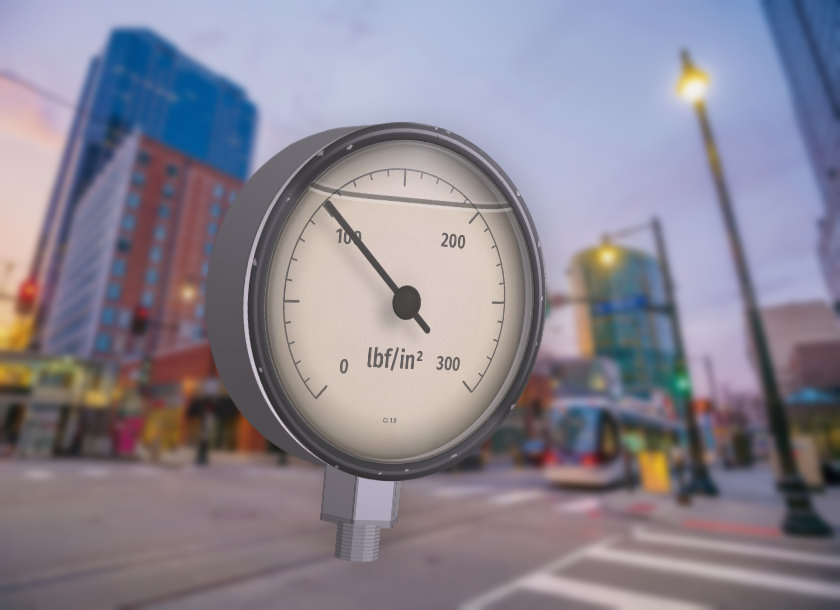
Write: 100 psi
